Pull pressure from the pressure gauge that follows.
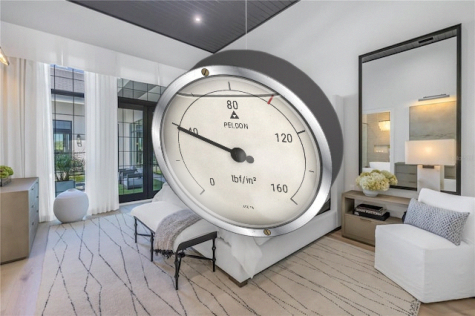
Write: 40 psi
